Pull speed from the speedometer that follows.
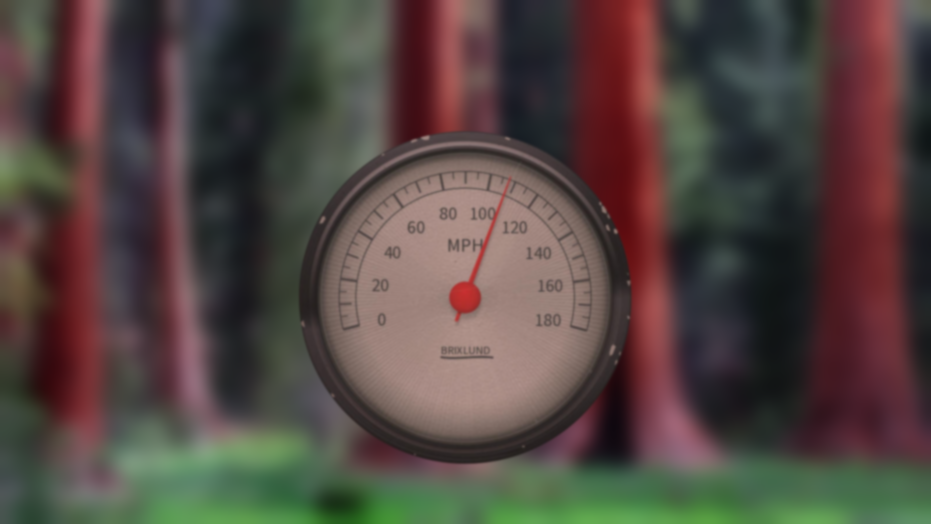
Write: 107.5 mph
